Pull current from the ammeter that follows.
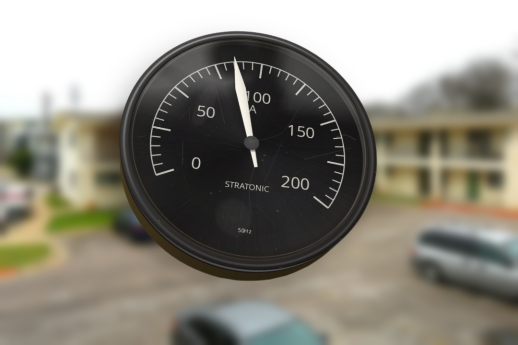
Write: 85 A
